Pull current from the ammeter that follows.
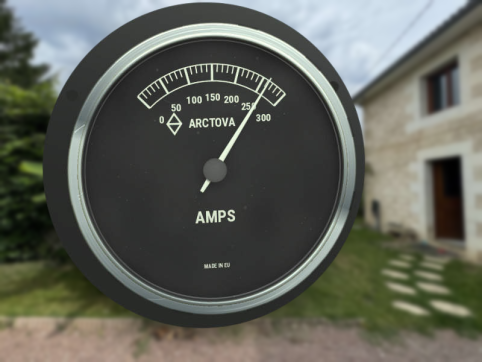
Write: 260 A
